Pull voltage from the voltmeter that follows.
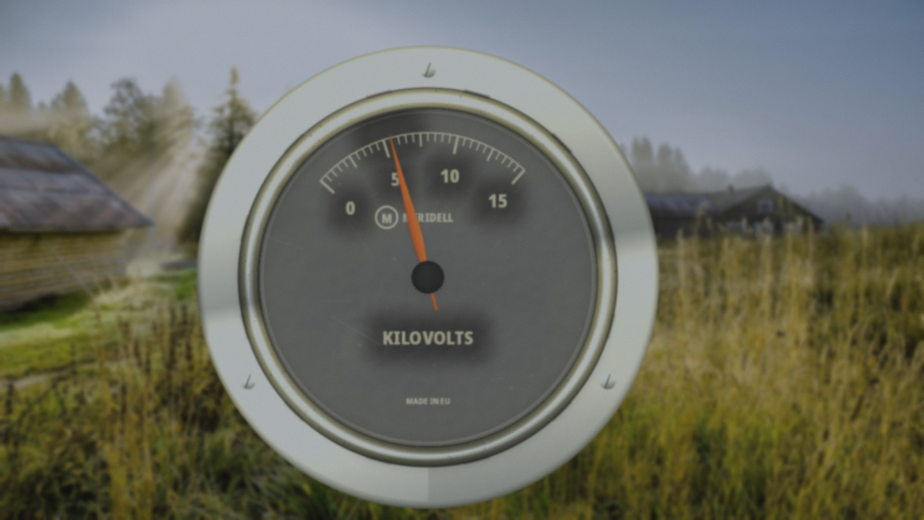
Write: 5.5 kV
